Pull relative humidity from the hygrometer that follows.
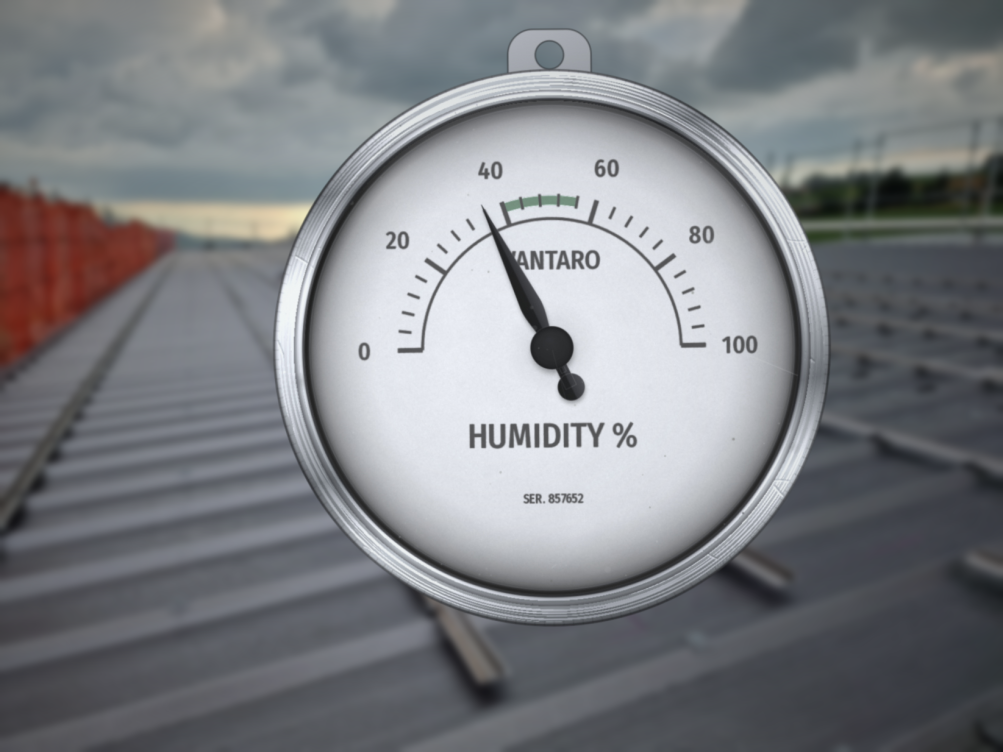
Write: 36 %
